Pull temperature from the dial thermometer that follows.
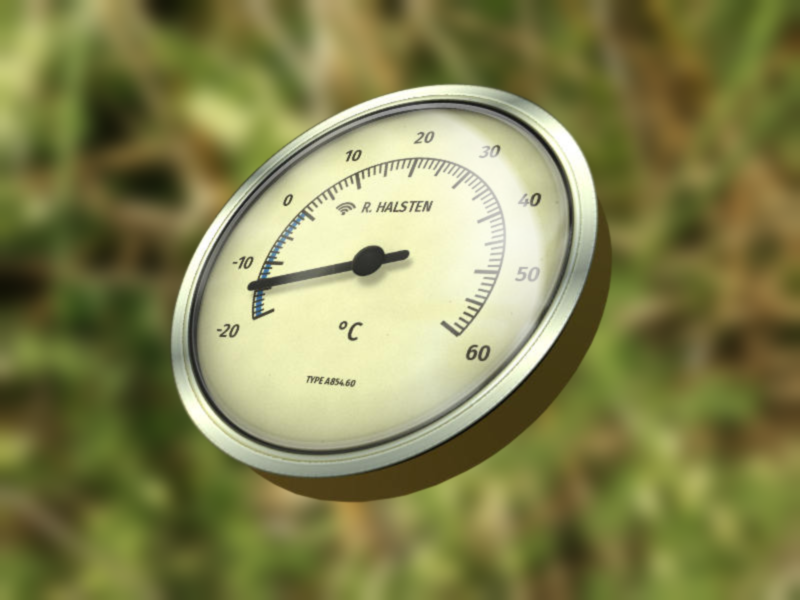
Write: -15 °C
